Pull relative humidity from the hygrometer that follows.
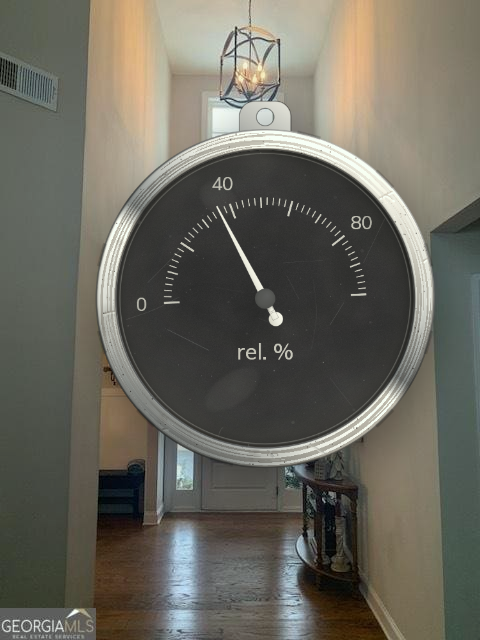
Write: 36 %
